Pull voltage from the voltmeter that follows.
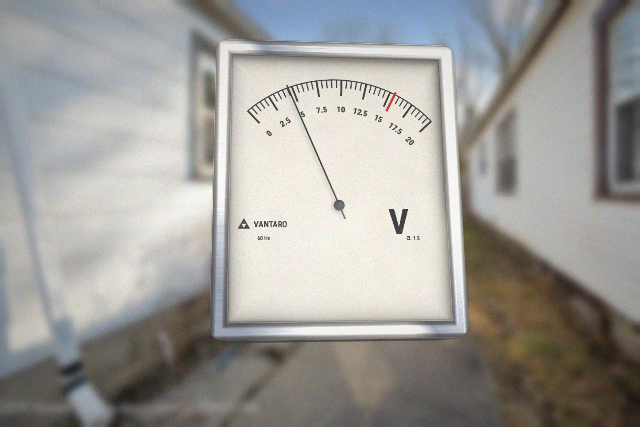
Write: 4.5 V
